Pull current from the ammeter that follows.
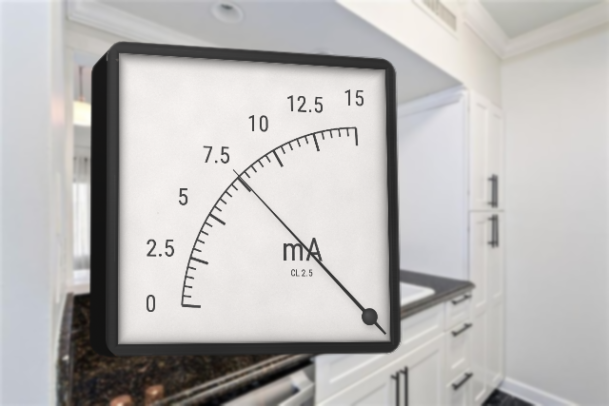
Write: 7.5 mA
